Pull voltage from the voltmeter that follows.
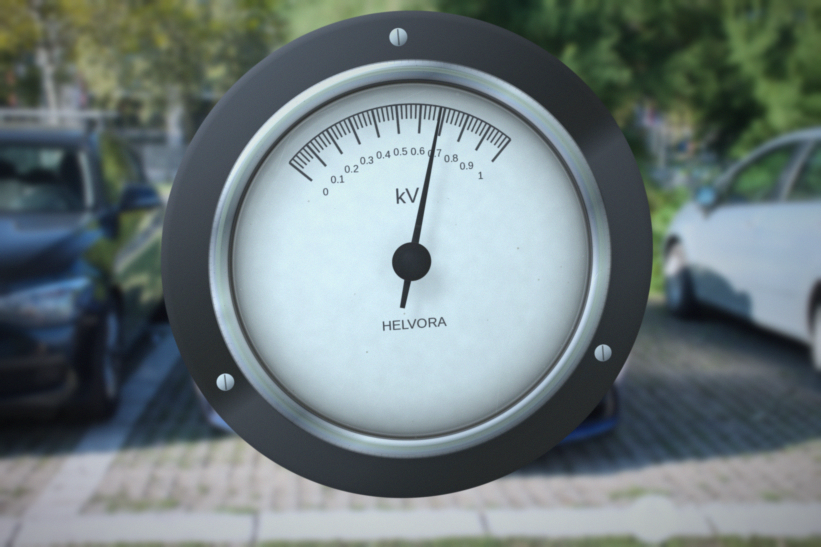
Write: 0.68 kV
